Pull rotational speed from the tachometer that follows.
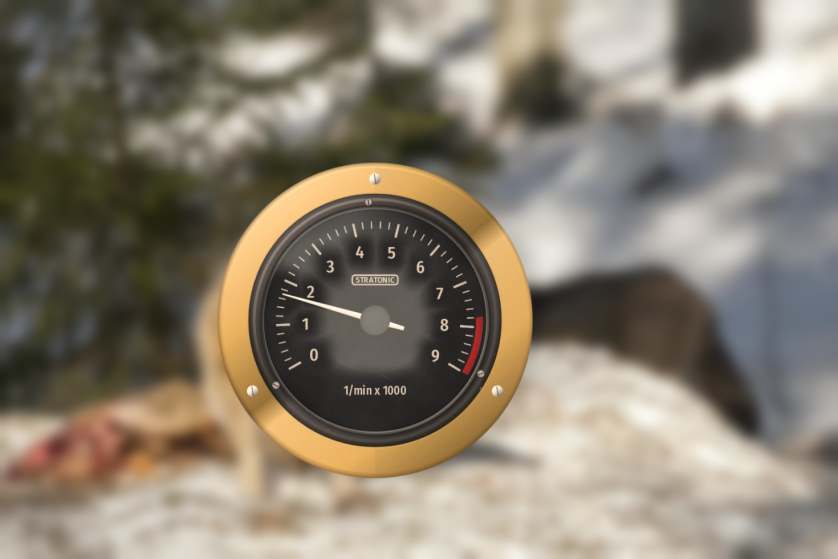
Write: 1700 rpm
